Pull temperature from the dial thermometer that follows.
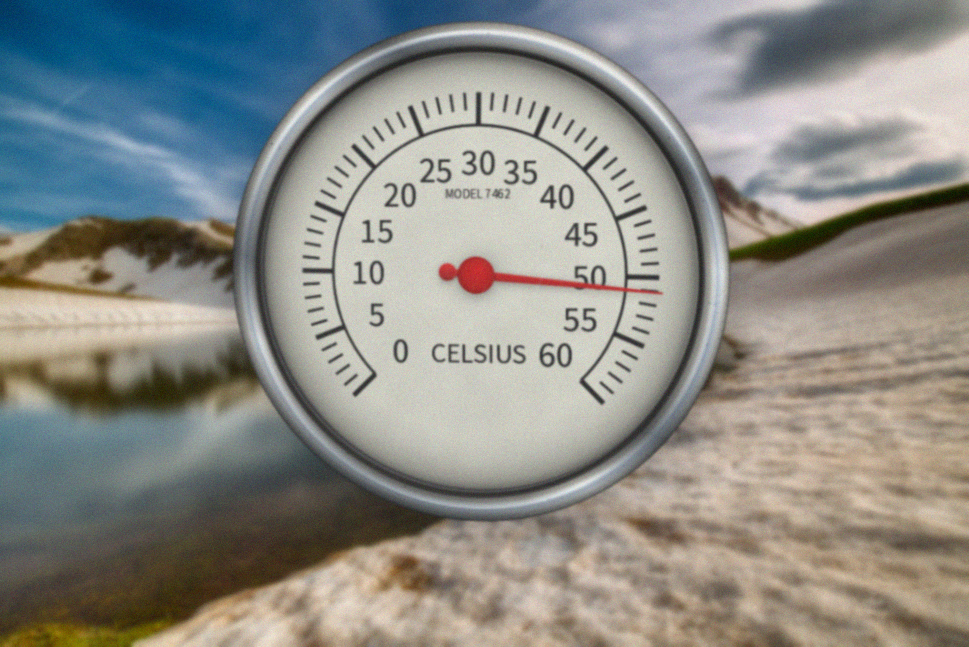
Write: 51 °C
